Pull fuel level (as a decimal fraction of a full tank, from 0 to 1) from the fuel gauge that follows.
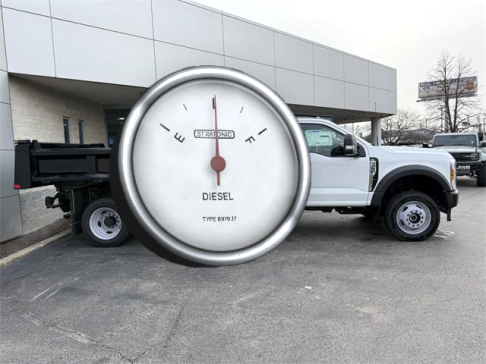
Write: 0.5
